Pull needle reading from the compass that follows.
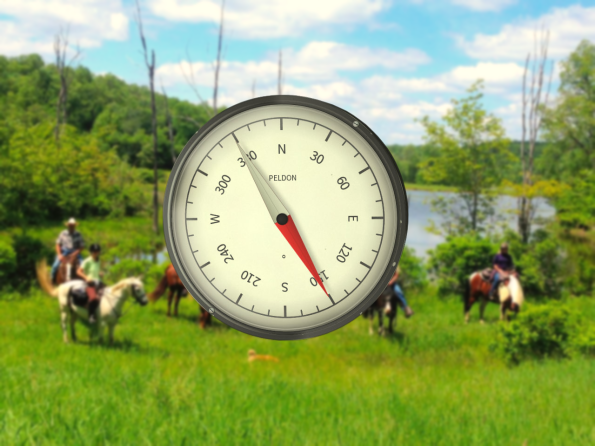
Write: 150 °
